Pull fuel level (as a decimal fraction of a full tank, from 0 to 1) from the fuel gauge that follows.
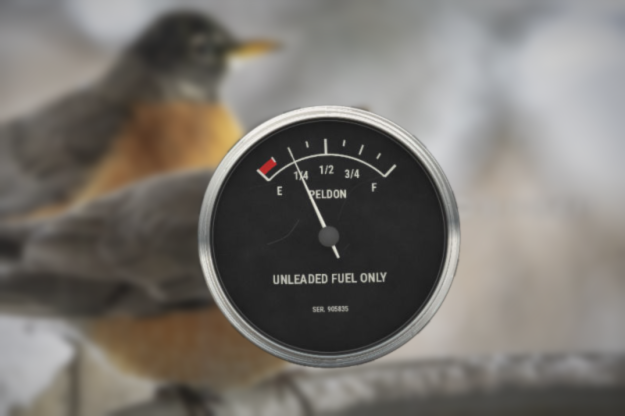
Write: 0.25
